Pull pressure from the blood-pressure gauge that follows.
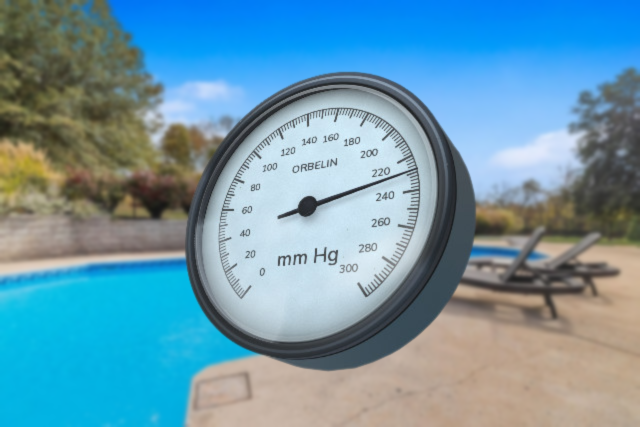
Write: 230 mmHg
